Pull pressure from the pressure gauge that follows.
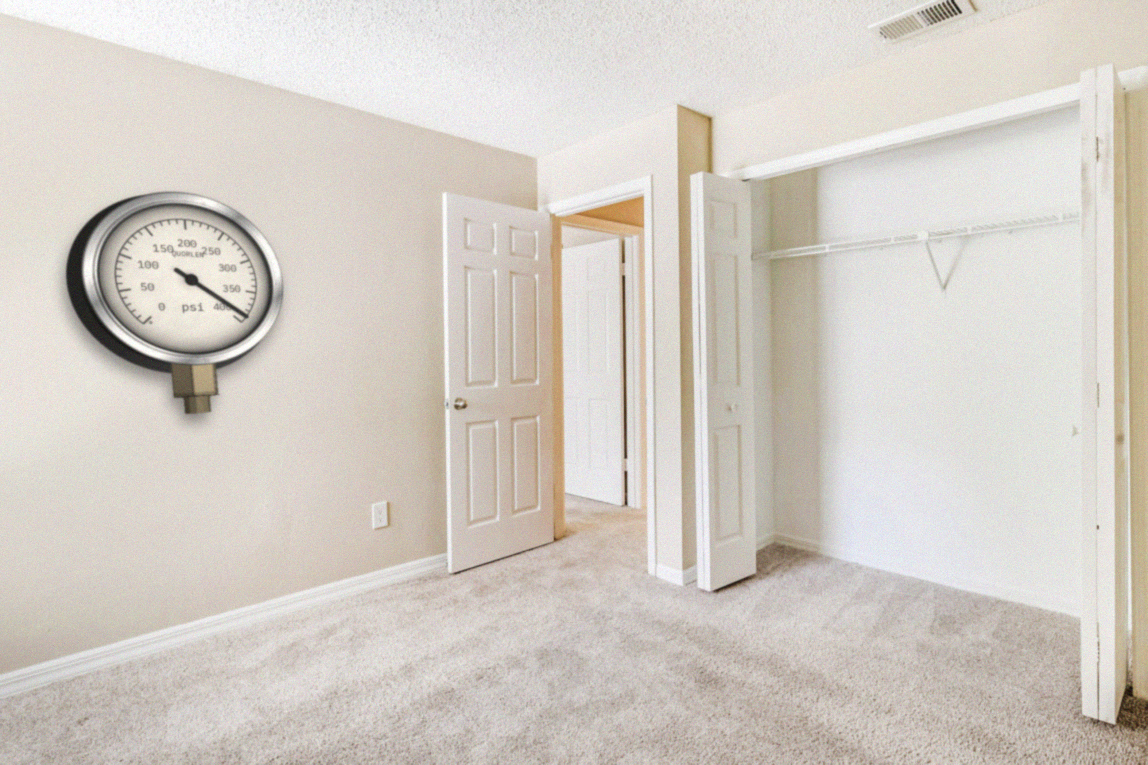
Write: 390 psi
